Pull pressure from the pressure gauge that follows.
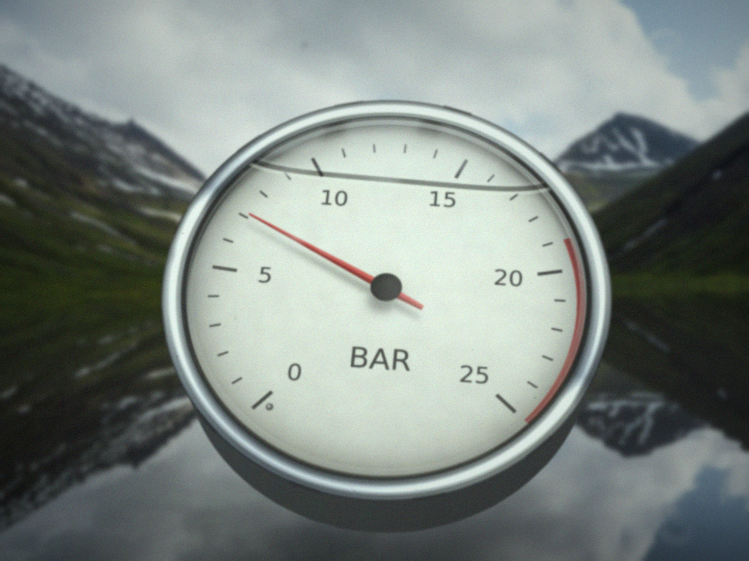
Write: 7 bar
